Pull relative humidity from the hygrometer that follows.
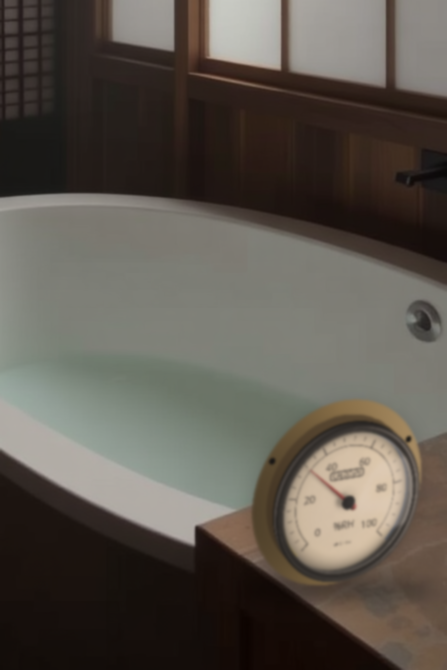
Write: 32 %
